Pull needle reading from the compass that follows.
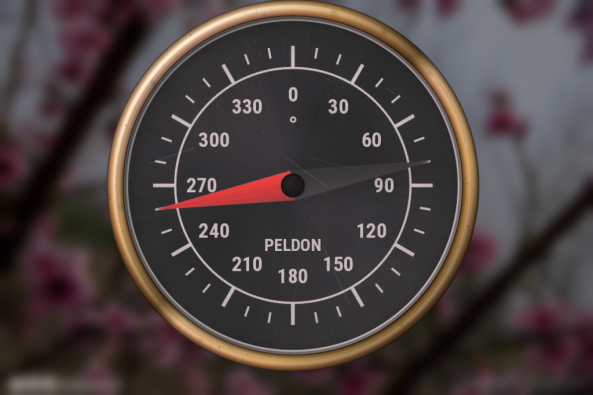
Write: 260 °
